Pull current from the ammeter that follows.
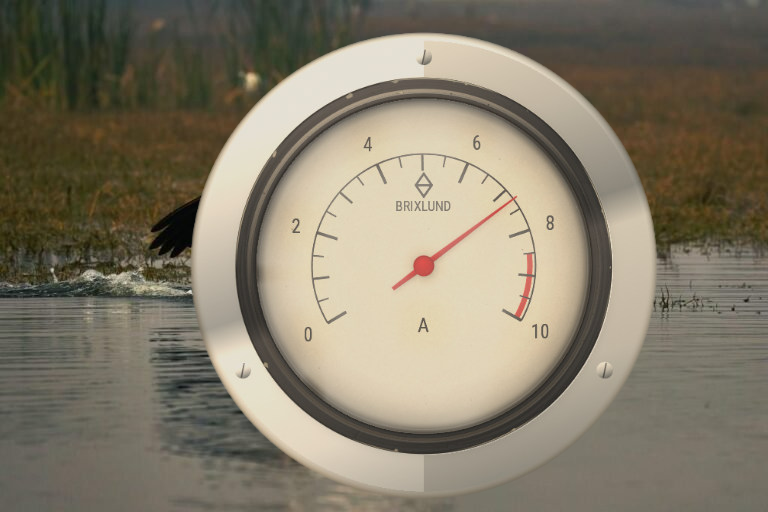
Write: 7.25 A
